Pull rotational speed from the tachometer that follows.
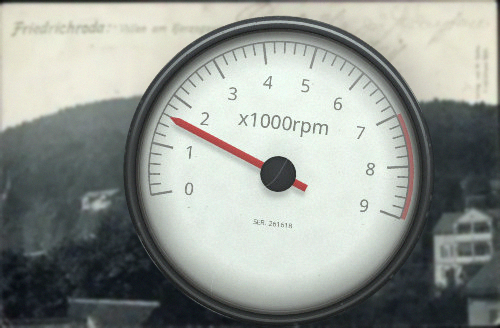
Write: 1600 rpm
